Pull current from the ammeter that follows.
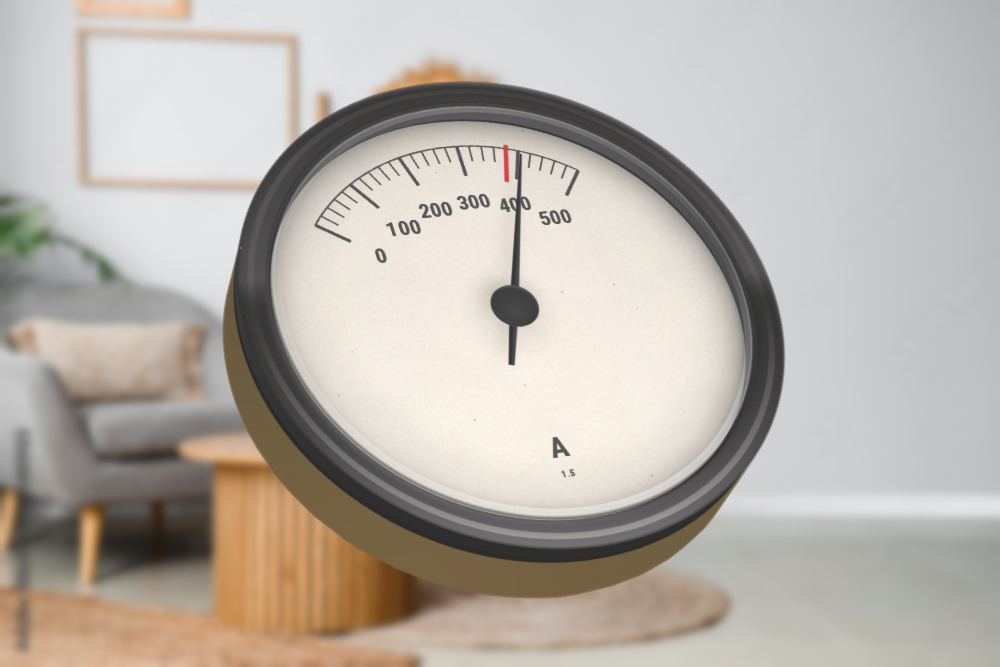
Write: 400 A
